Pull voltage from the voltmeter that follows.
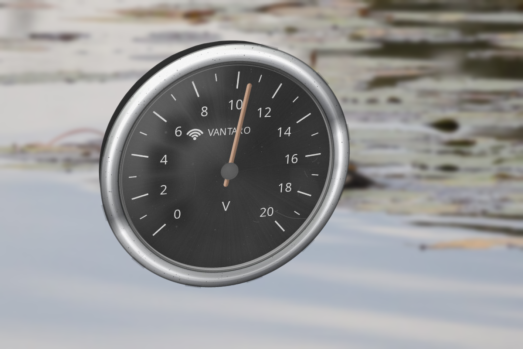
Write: 10.5 V
